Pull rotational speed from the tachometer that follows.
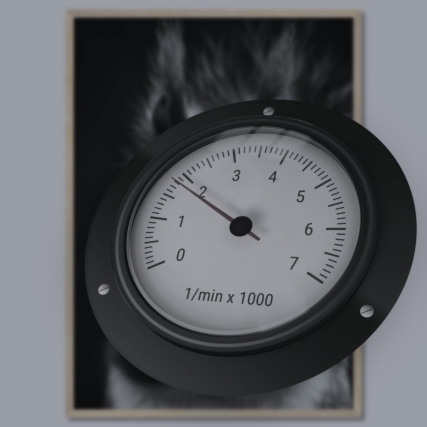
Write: 1800 rpm
